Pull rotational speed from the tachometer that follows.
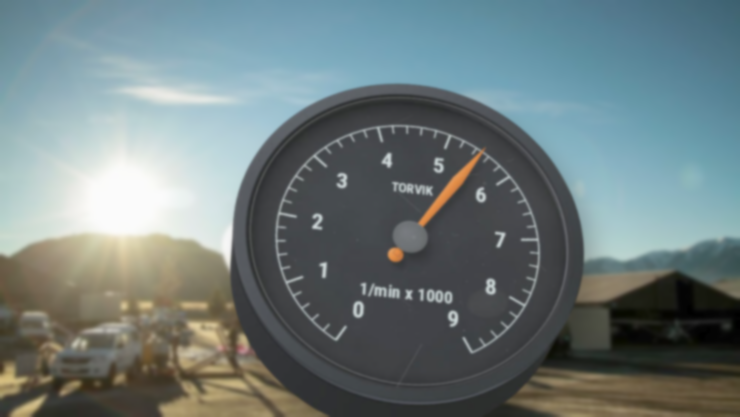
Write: 5500 rpm
